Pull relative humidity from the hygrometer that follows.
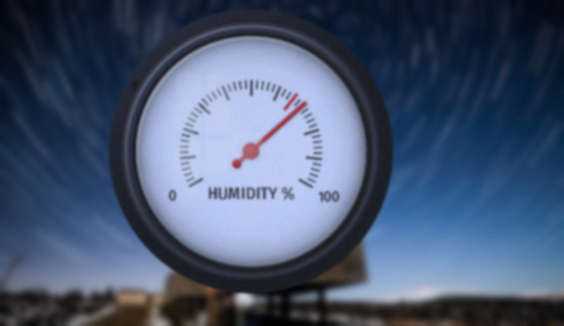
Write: 70 %
